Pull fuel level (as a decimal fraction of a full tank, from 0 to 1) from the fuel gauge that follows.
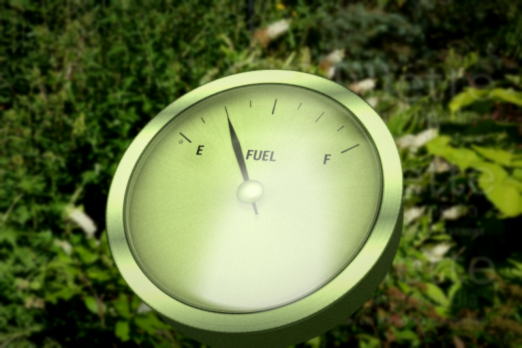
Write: 0.25
